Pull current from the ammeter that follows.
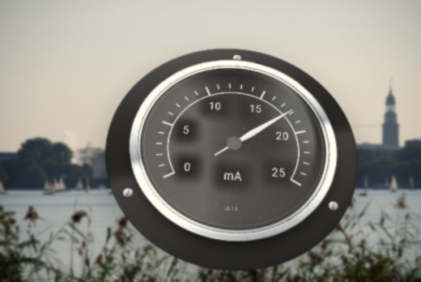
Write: 18 mA
